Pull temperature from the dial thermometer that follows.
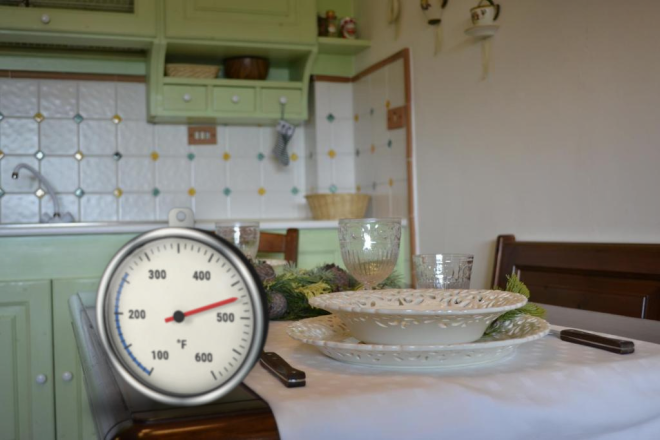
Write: 470 °F
